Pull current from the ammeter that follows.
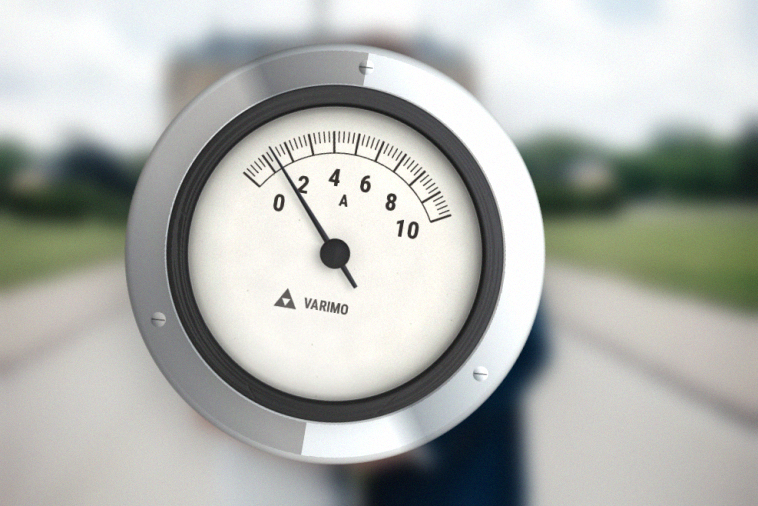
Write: 1.4 A
